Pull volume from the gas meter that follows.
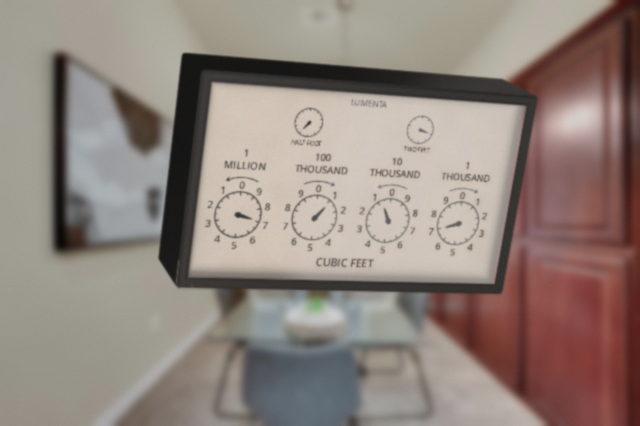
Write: 710700 ft³
